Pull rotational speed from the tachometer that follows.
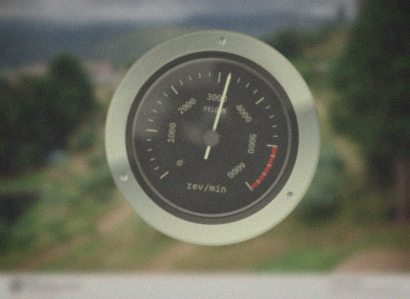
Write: 3200 rpm
